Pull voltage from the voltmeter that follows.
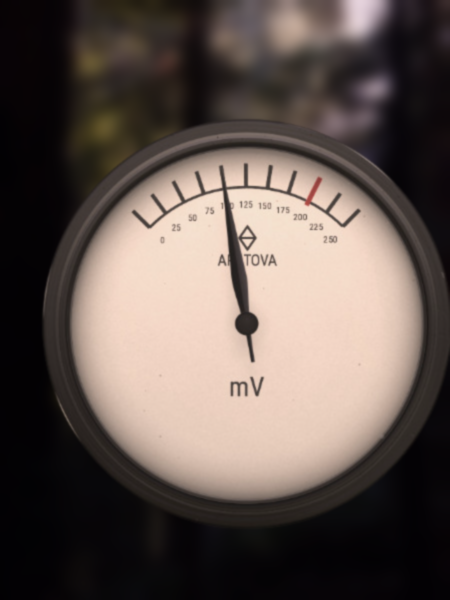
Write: 100 mV
